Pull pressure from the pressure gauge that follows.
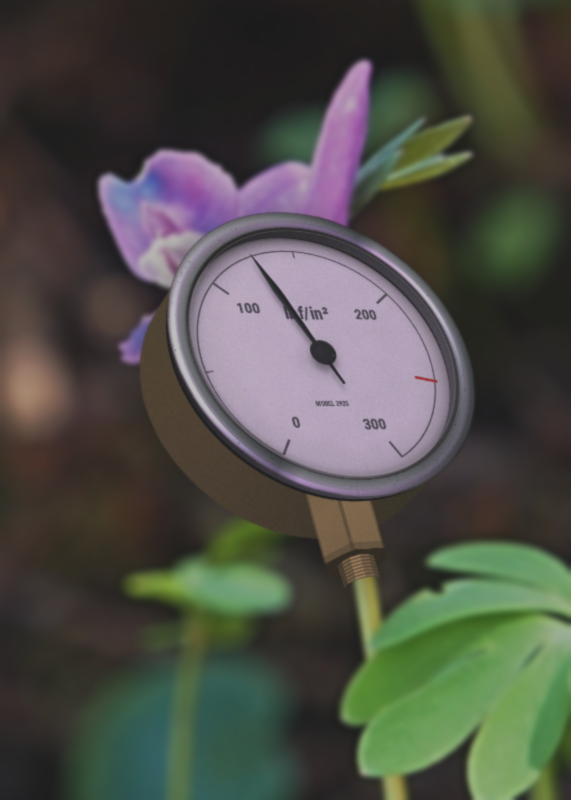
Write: 125 psi
